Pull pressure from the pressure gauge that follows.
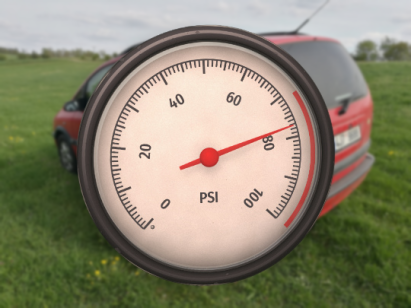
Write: 77 psi
